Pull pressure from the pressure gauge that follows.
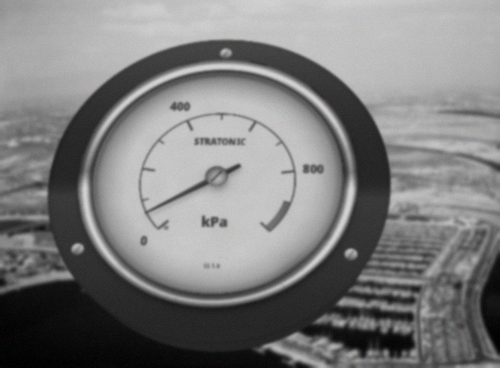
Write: 50 kPa
